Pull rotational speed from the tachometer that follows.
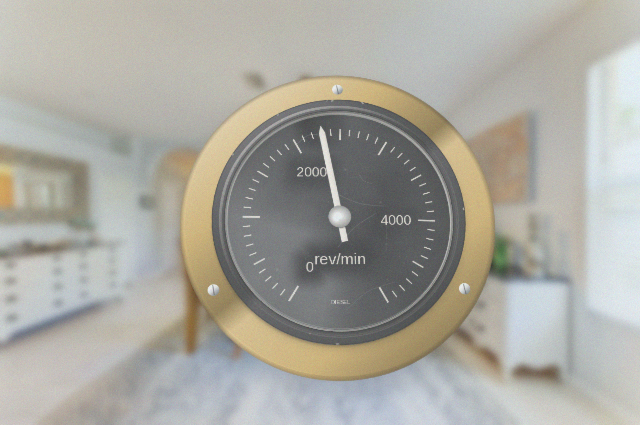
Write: 2300 rpm
